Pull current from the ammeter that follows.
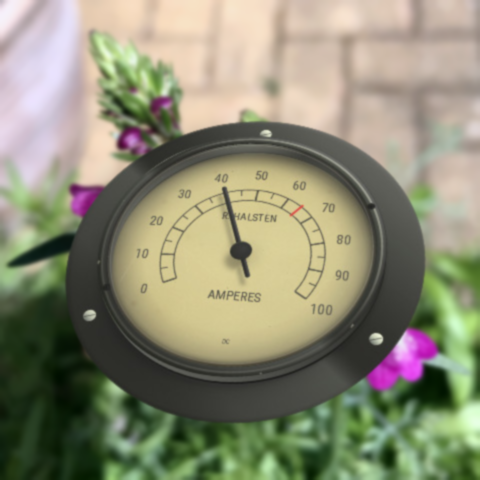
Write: 40 A
